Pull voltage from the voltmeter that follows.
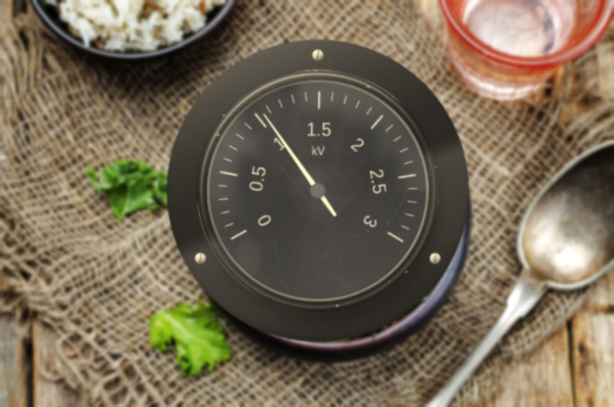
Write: 1.05 kV
